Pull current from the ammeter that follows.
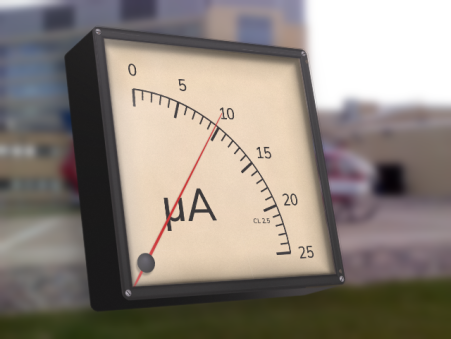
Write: 9.5 µA
